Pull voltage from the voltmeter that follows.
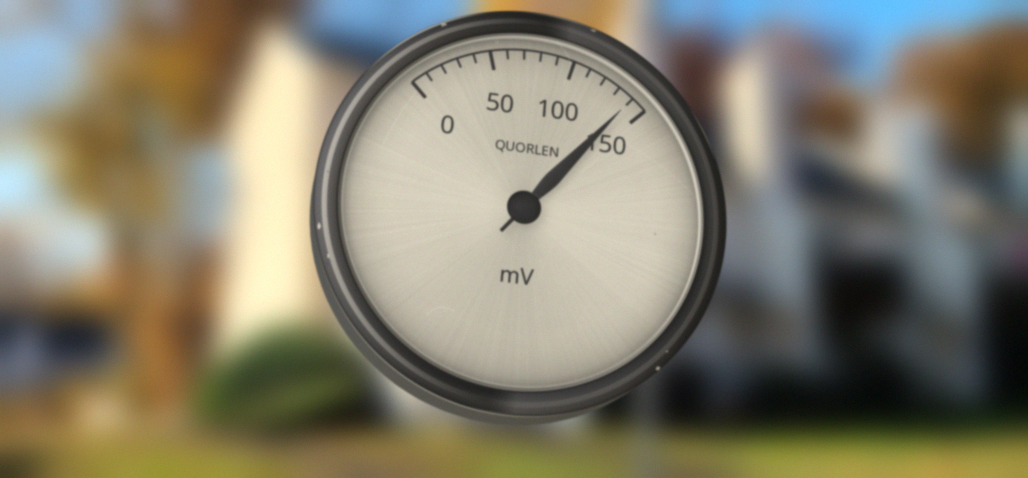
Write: 140 mV
